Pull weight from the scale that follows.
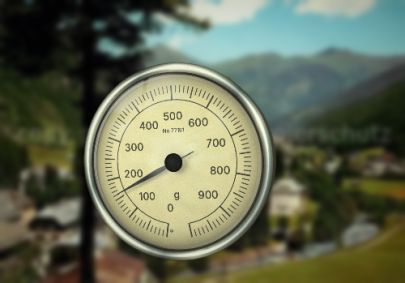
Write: 160 g
